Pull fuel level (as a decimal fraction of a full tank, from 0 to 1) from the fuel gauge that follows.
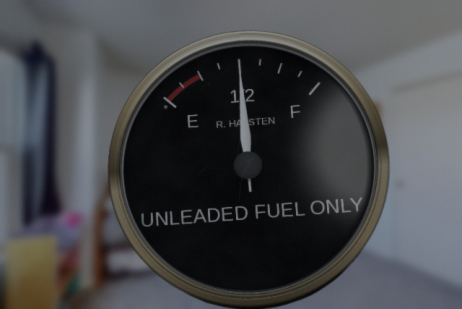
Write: 0.5
